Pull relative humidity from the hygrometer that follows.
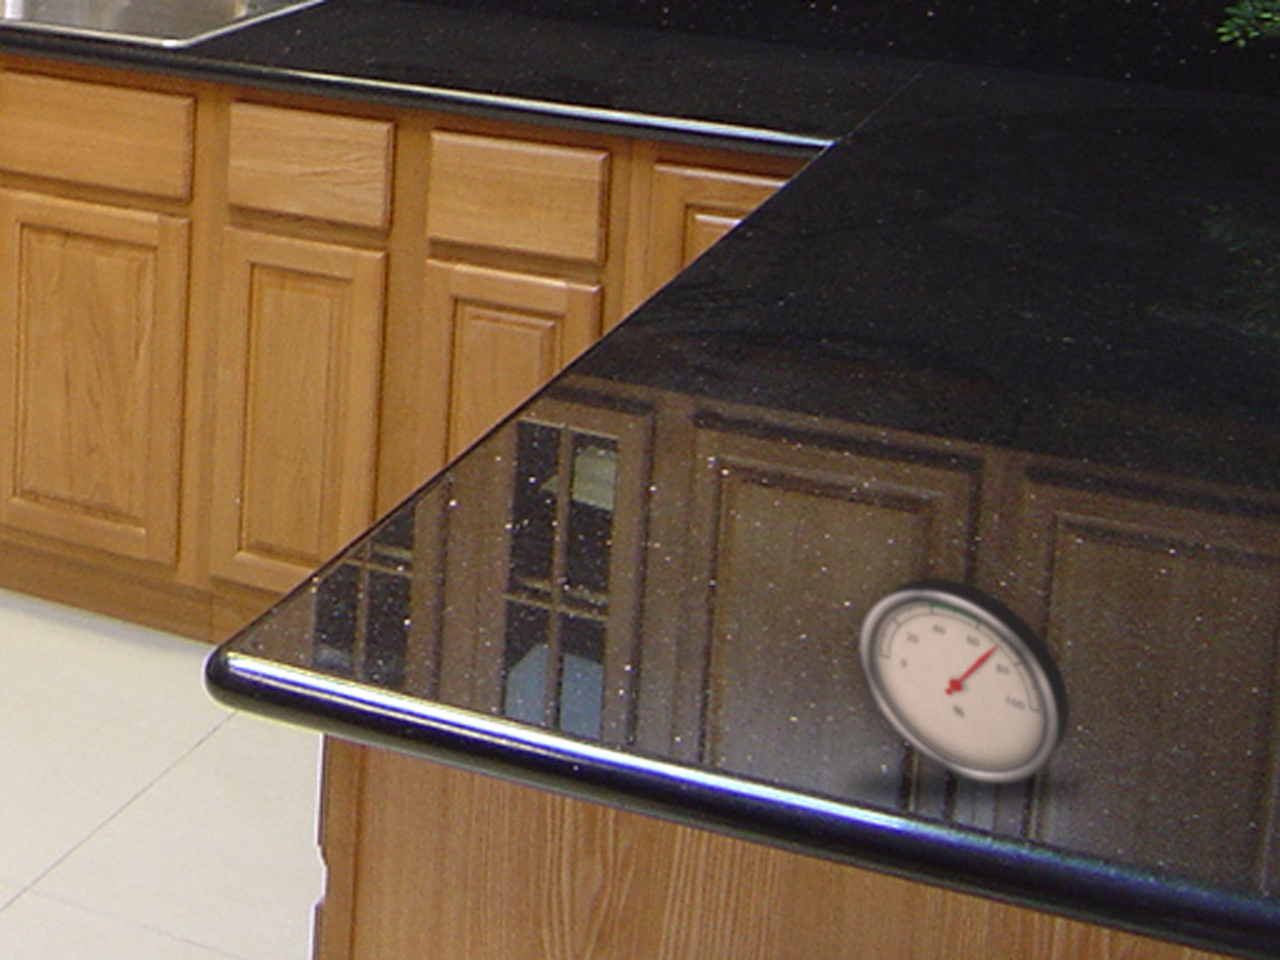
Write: 70 %
